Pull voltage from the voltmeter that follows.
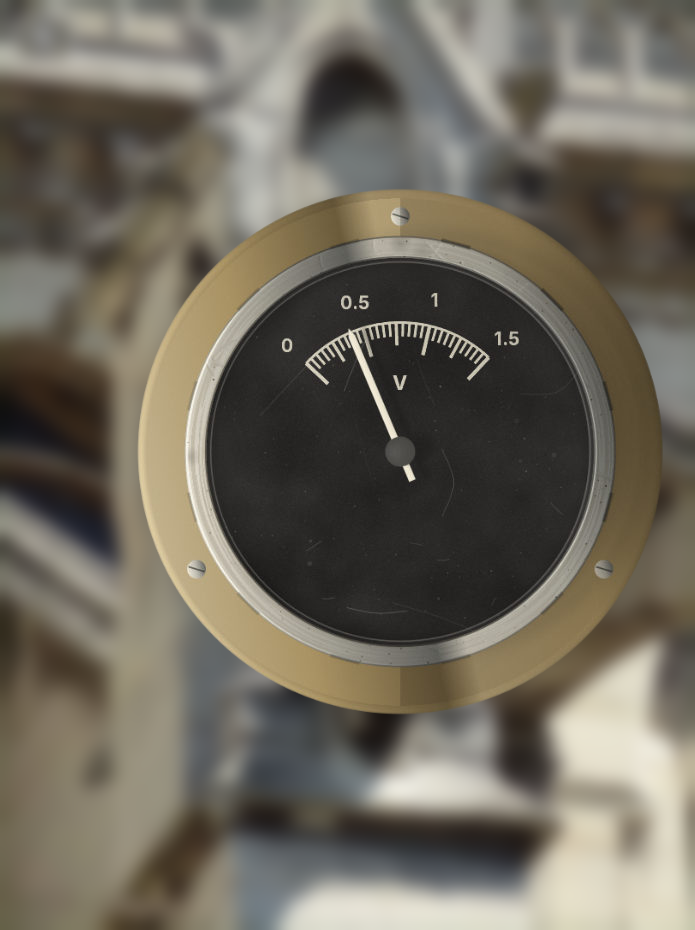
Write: 0.4 V
